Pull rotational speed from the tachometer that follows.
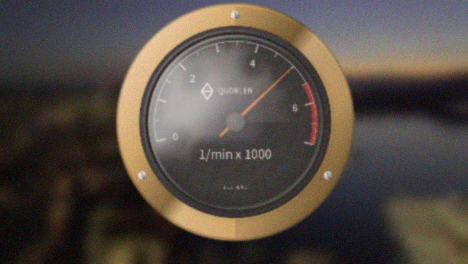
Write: 5000 rpm
